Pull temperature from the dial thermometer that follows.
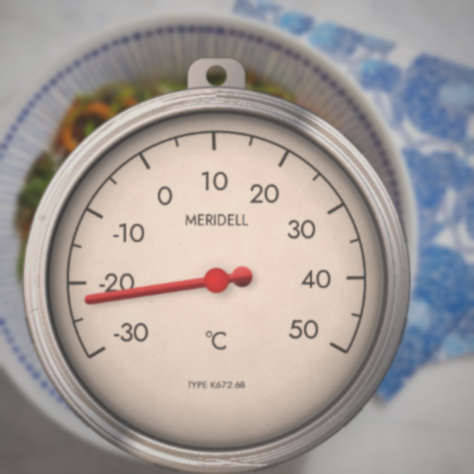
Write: -22.5 °C
